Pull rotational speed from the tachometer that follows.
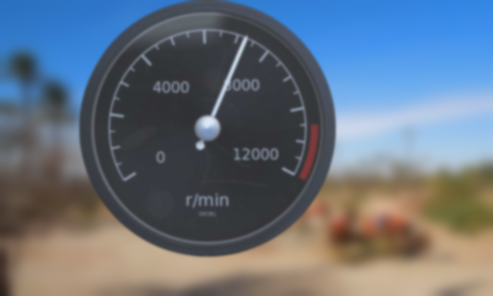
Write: 7250 rpm
